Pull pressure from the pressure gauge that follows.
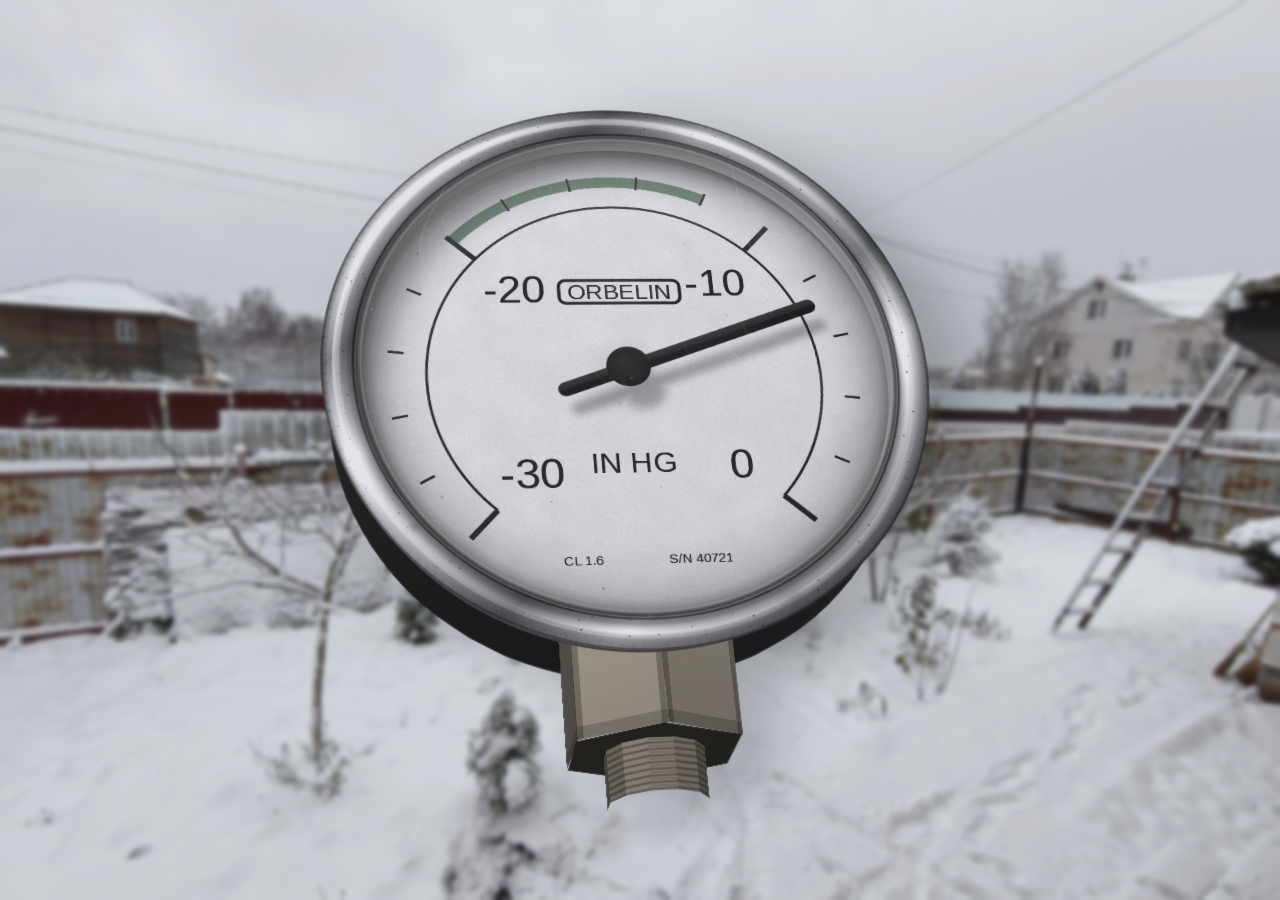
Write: -7 inHg
